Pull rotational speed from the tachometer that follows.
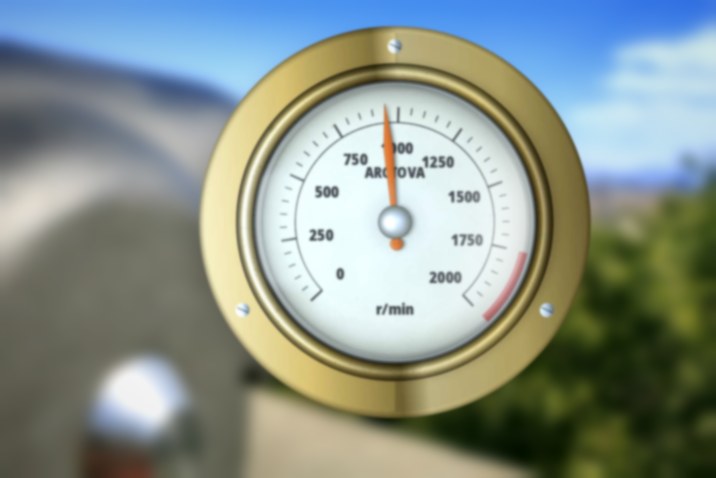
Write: 950 rpm
